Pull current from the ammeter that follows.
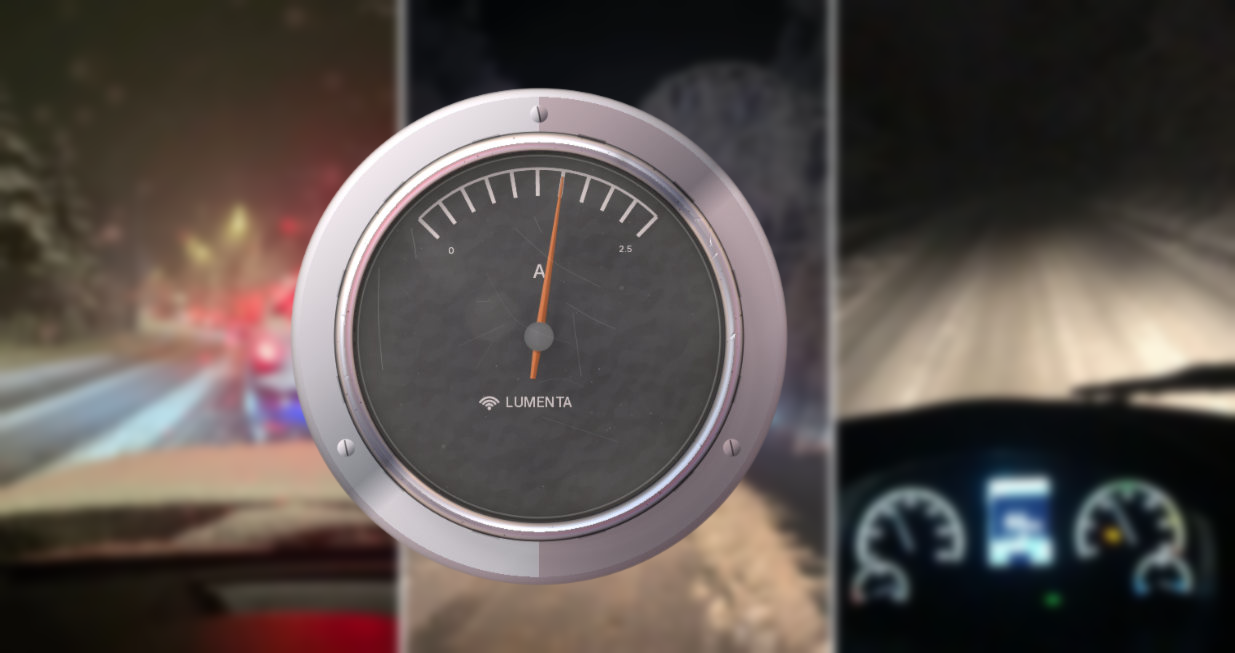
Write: 1.5 A
